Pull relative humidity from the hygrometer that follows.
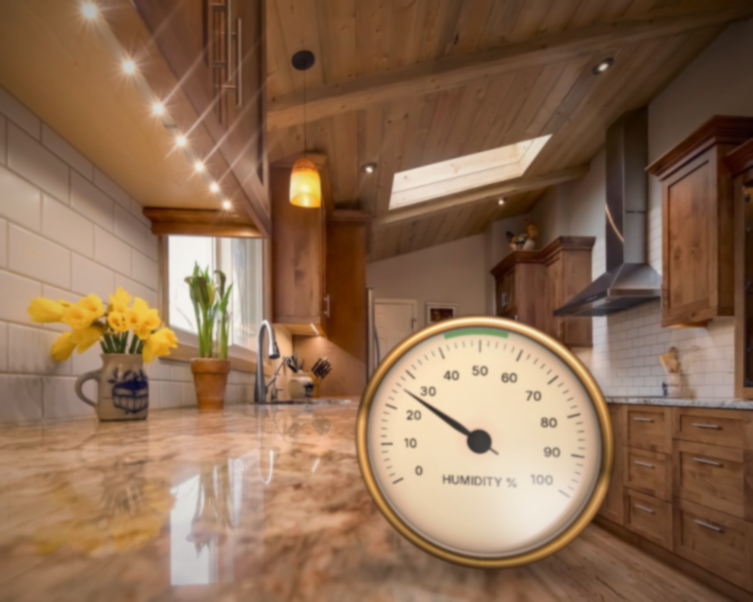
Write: 26 %
